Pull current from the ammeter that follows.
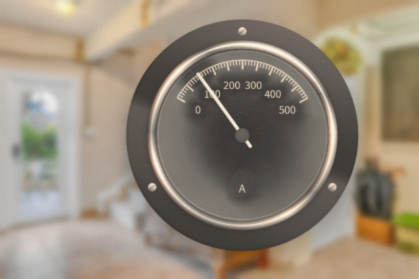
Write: 100 A
